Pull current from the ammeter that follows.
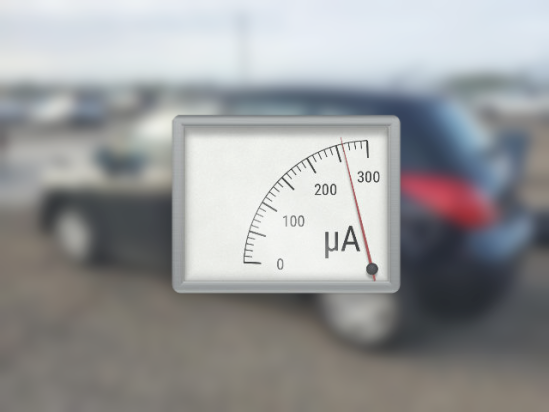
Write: 260 µA
